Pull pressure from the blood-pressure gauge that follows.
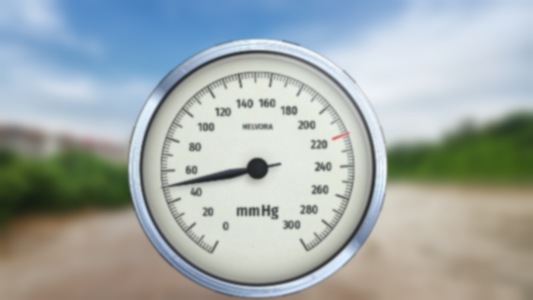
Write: 50 mmHg
